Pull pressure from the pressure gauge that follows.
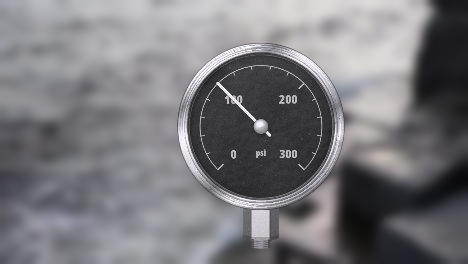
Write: 100 psi
